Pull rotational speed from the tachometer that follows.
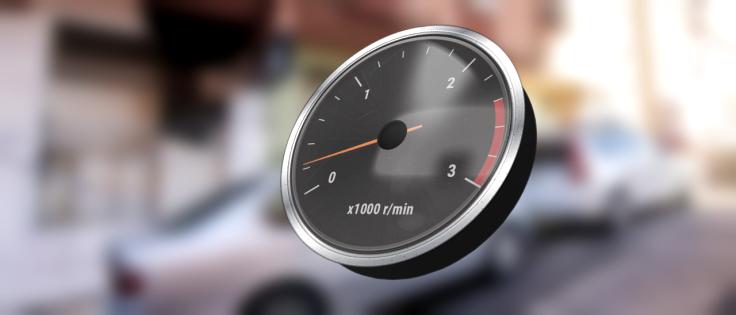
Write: 200 rpm
